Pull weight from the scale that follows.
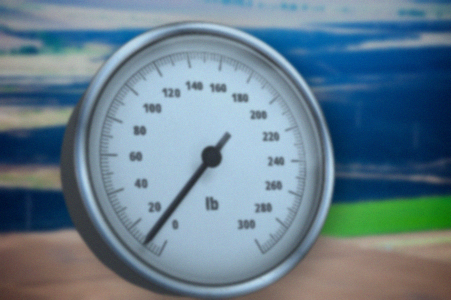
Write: 10 lb
